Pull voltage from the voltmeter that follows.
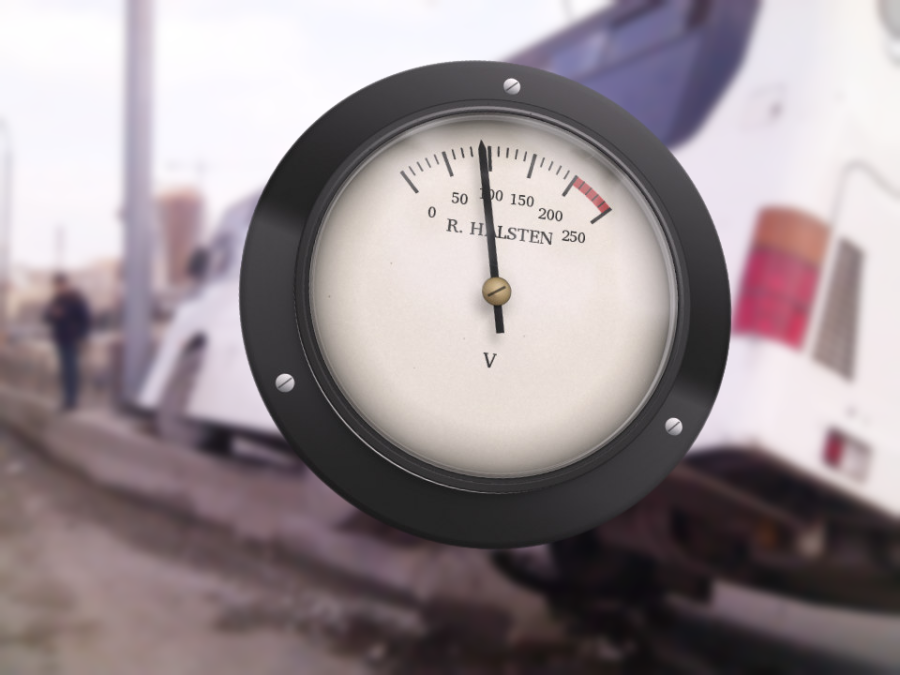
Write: 90 V
